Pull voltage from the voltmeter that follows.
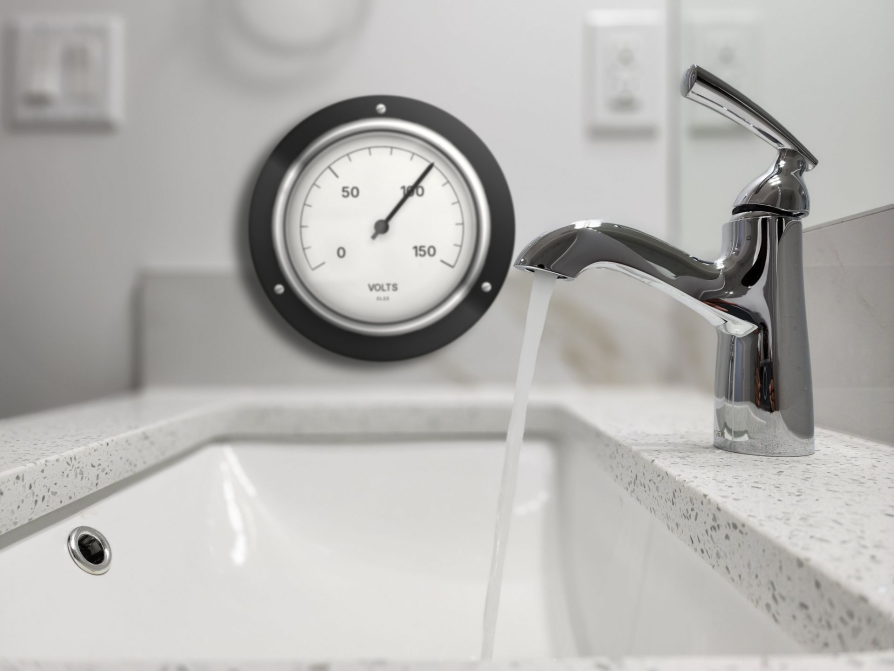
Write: 100 V
